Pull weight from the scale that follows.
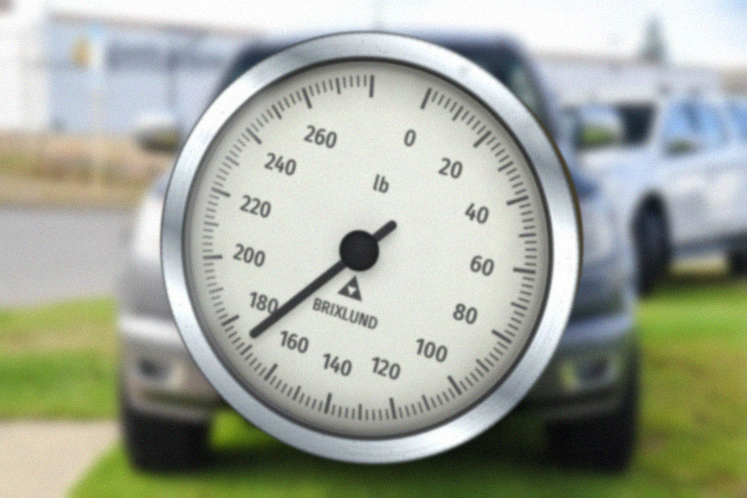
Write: 172 lb
